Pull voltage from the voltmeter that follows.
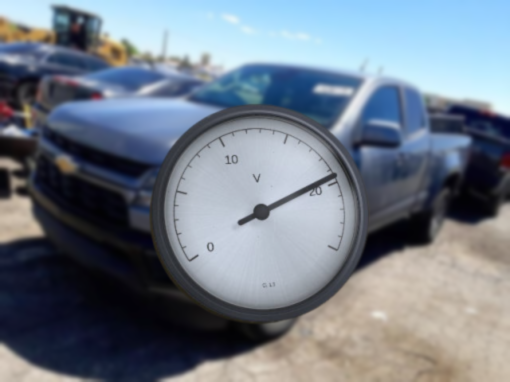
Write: 19.5 V
